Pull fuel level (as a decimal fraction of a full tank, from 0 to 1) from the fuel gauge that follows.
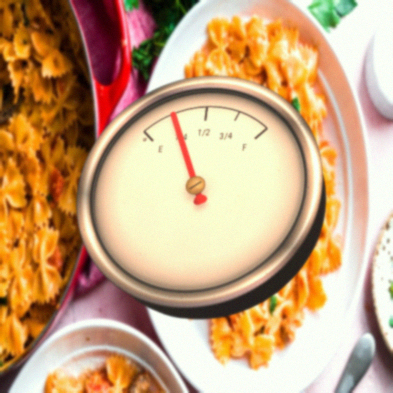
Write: 0.25
